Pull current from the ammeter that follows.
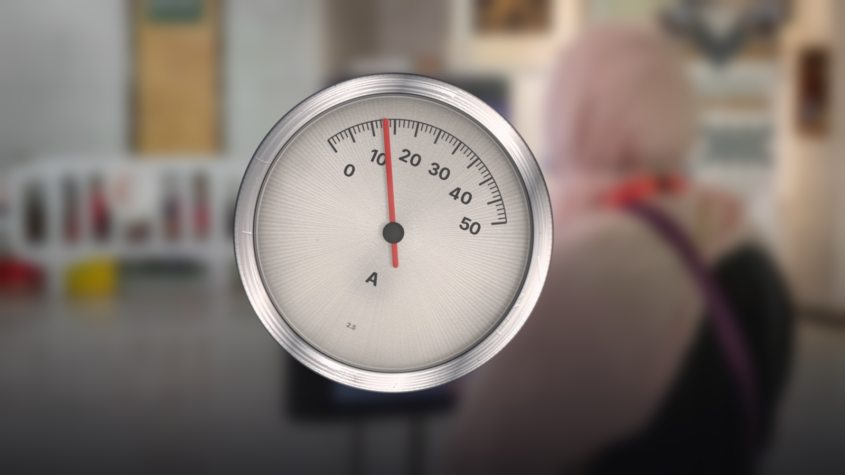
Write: 13 A
